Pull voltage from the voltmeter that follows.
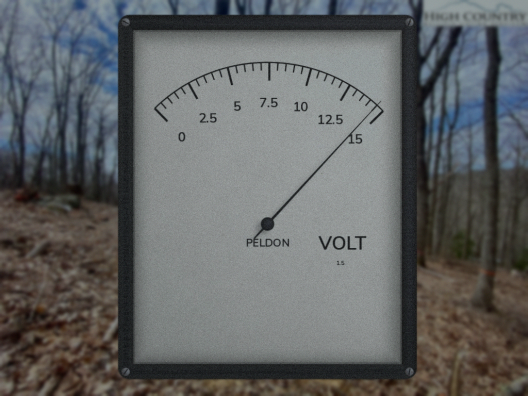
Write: 14.5 V
